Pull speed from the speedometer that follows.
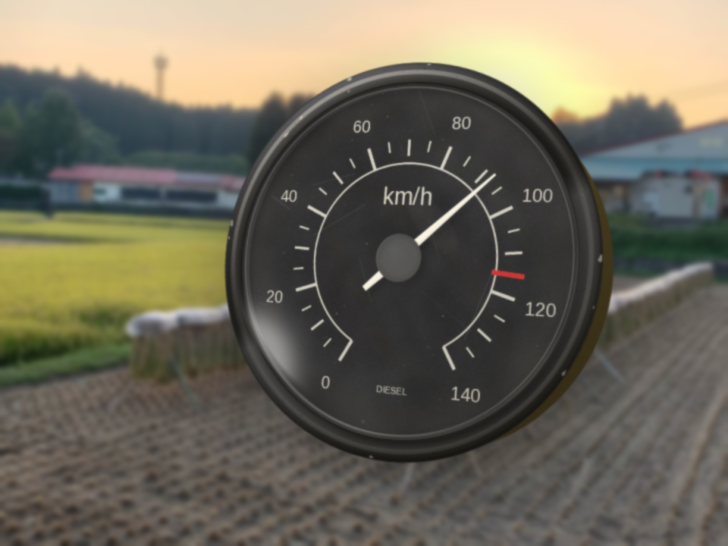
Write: 92.5 km/h
